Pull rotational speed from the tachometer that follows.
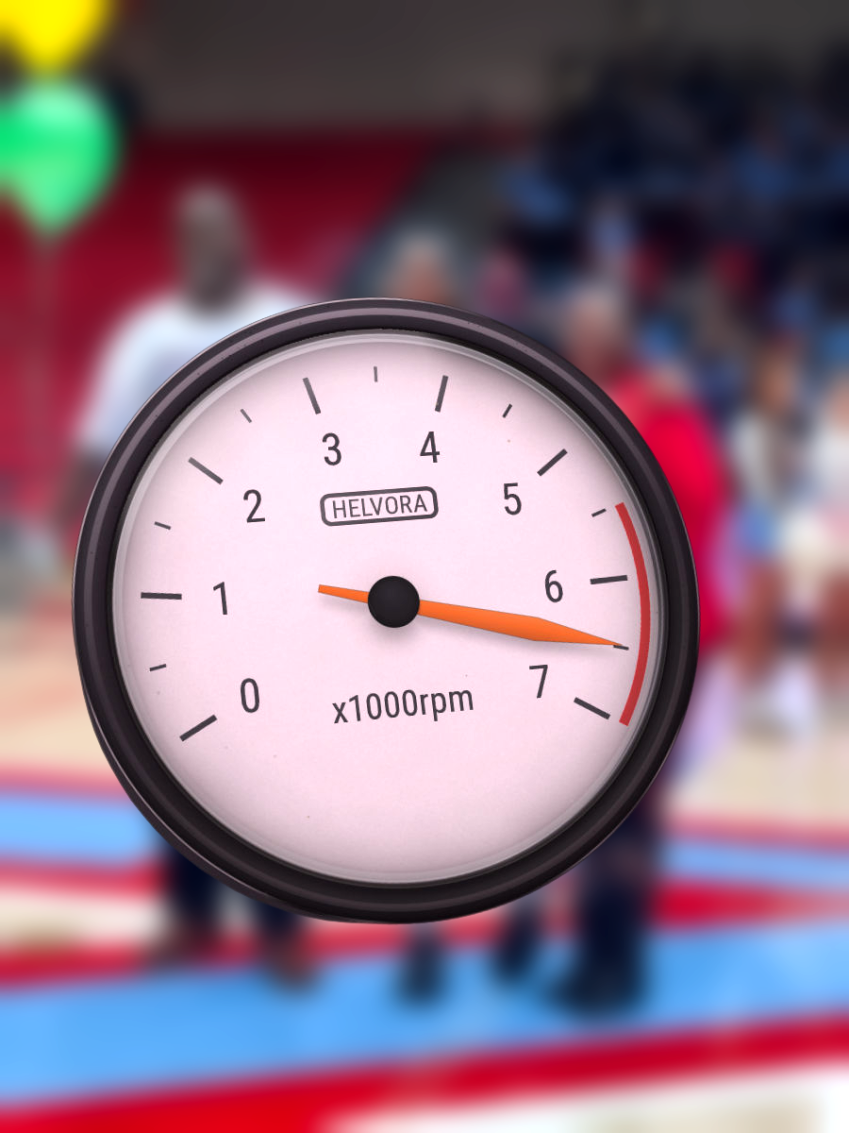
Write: 6500 rpm
